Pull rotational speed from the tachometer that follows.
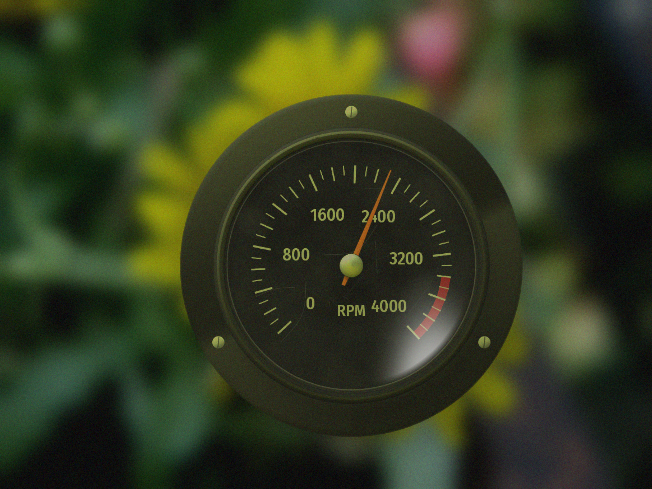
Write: 2300 rpm
